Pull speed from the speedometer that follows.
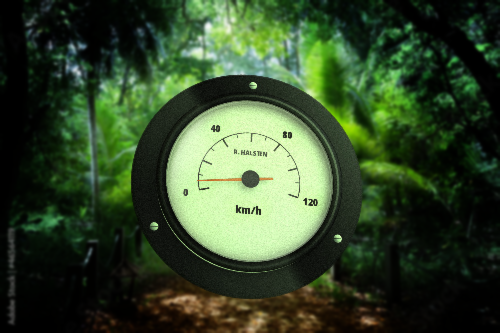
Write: 5 km/h
